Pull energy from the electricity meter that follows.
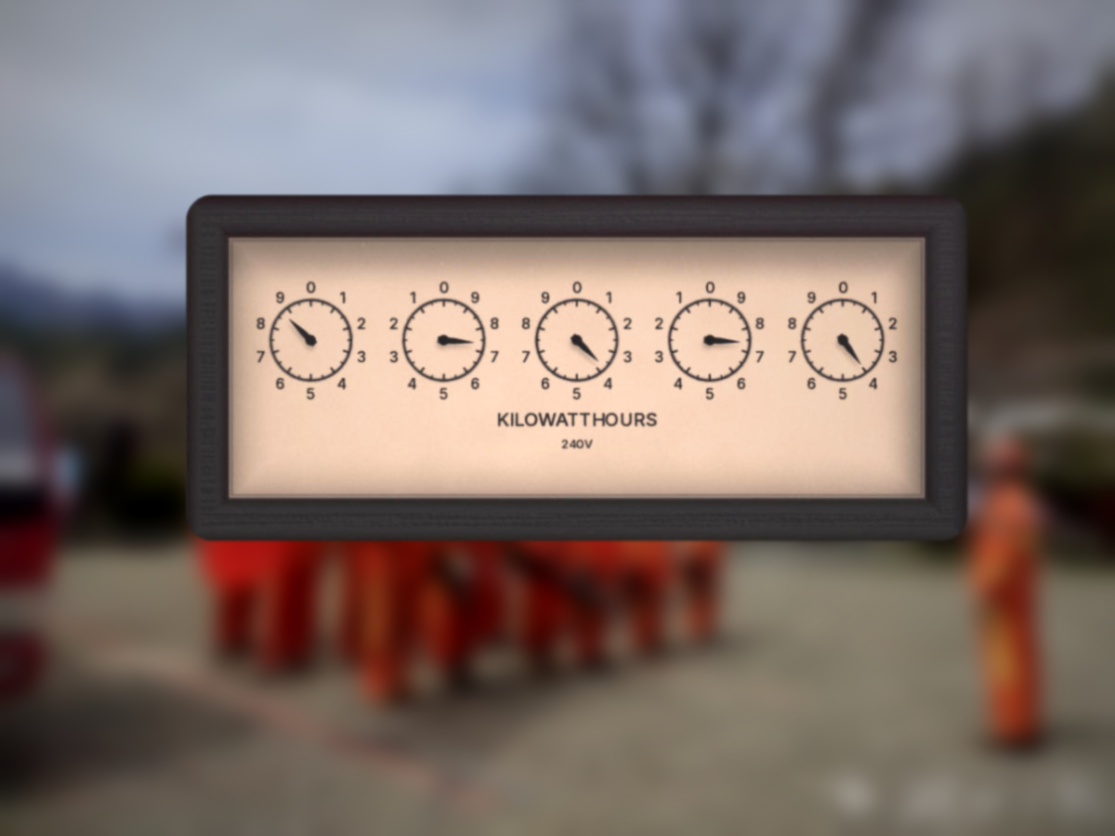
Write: 87374 kWh
